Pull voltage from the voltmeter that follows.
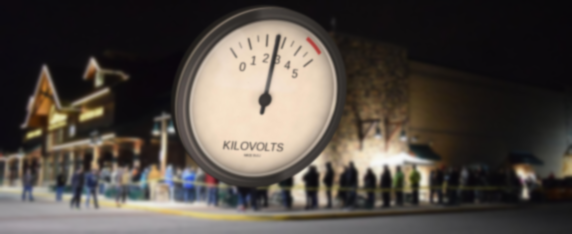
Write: 2.5 kV
